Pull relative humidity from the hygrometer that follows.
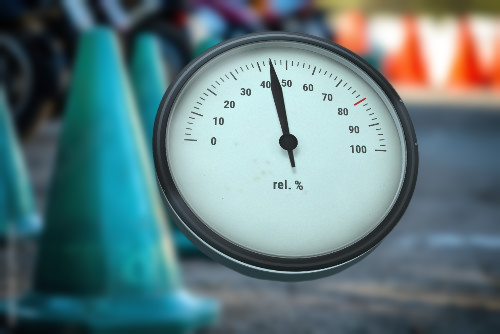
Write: 44 %
